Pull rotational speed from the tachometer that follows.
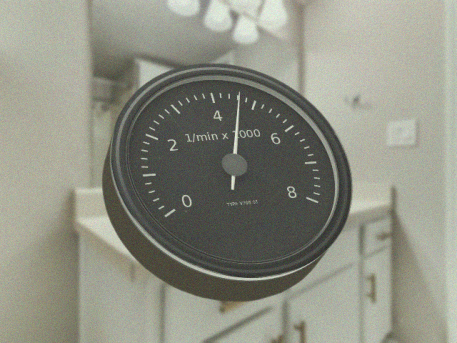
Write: 4600 rpm
